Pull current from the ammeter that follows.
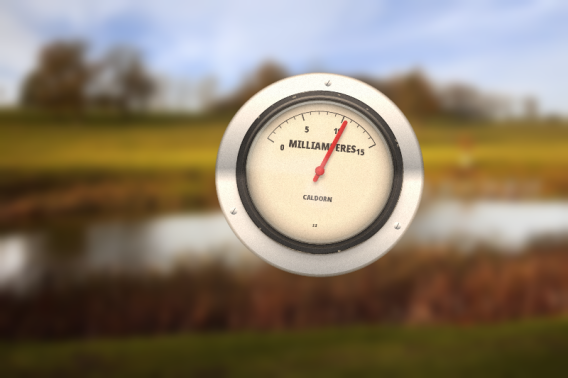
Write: 10.5 mA
